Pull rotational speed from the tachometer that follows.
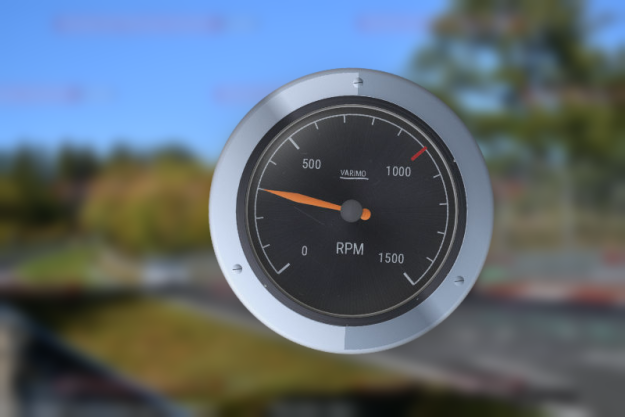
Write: 300 rpm
